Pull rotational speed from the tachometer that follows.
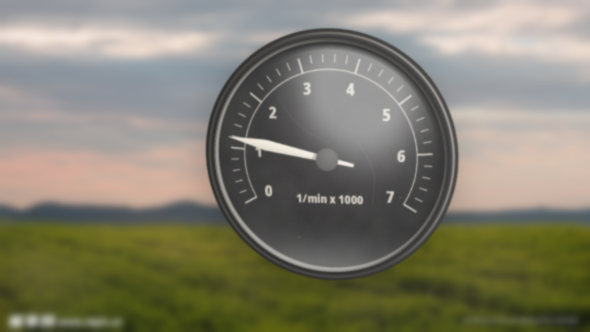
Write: 1200 rpm
